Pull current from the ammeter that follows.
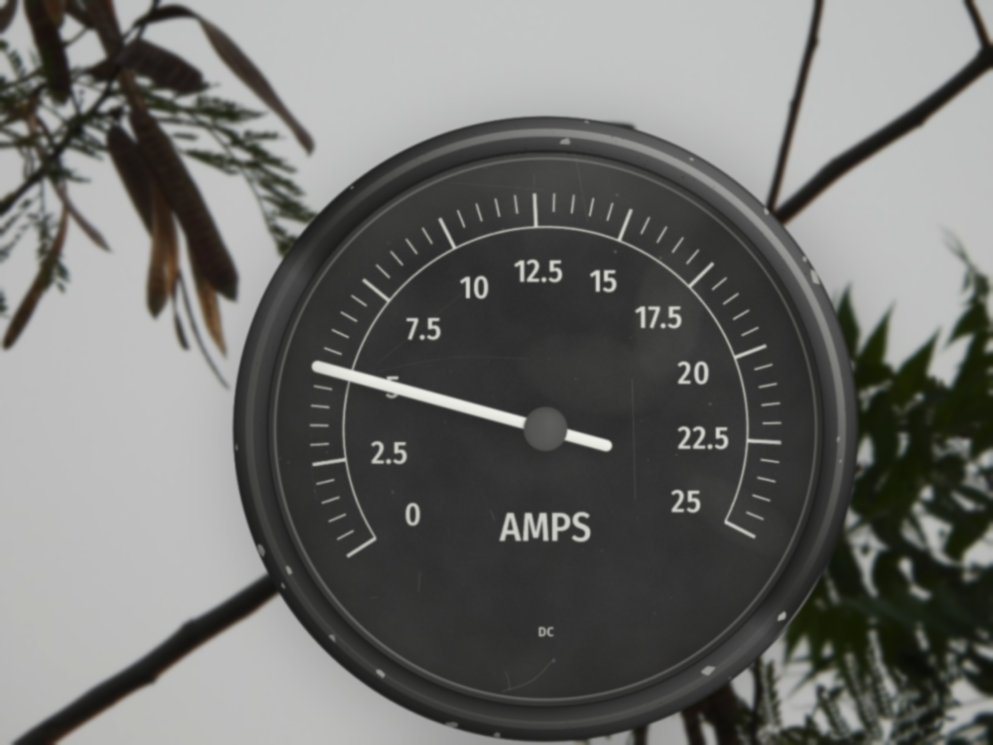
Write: 5 A
